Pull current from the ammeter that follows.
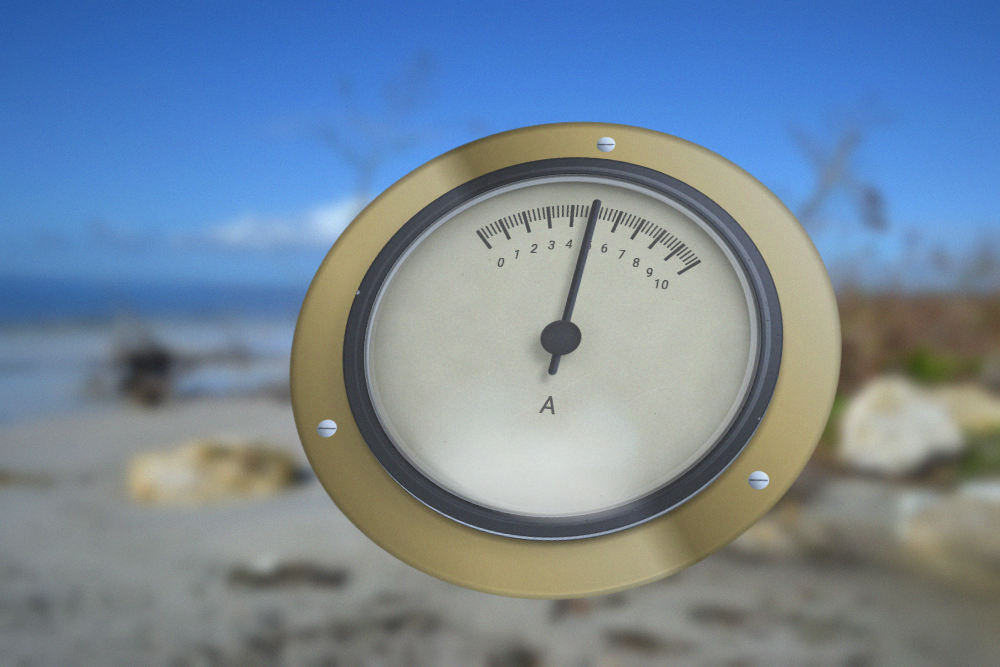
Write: 5 A
